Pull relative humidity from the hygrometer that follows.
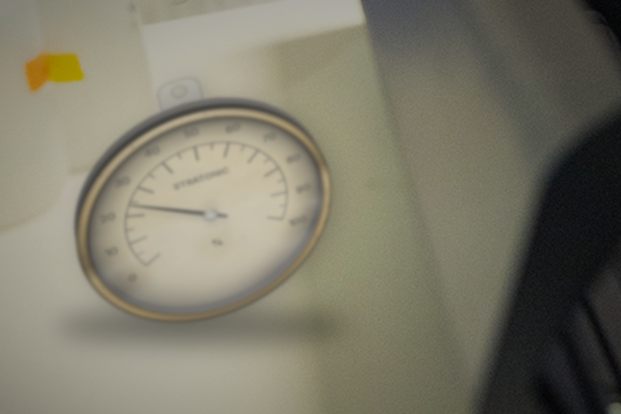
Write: 25 %
